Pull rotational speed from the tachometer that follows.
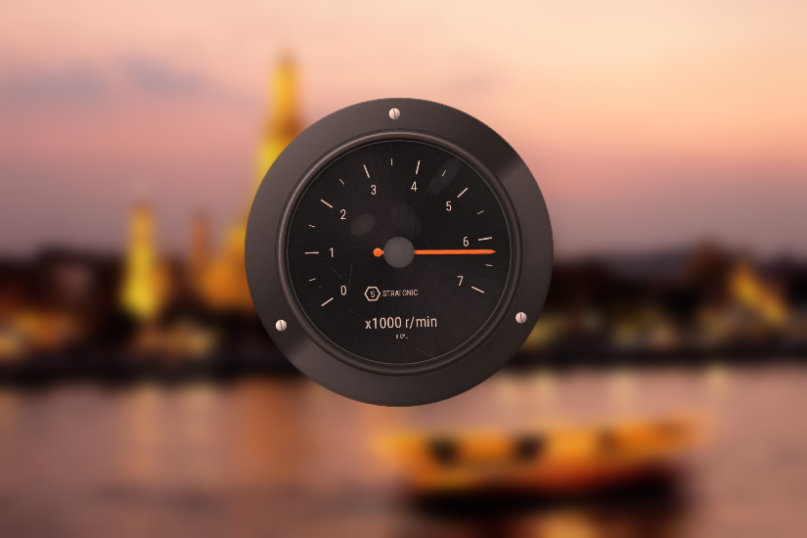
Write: 6250 rpm
